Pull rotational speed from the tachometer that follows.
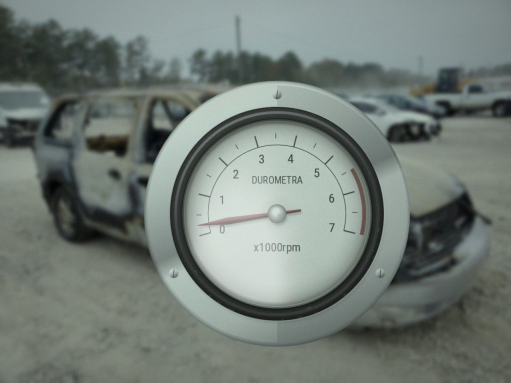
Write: 250 rpm
